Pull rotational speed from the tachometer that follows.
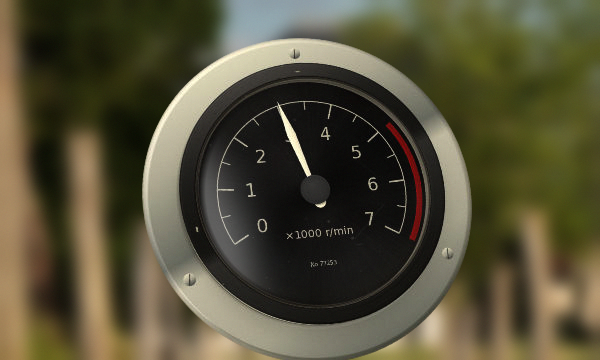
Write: 3000 rpm
